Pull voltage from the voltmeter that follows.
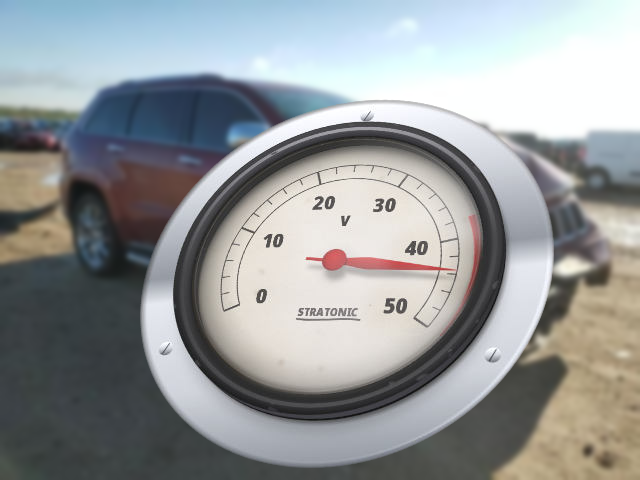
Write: 44 V
